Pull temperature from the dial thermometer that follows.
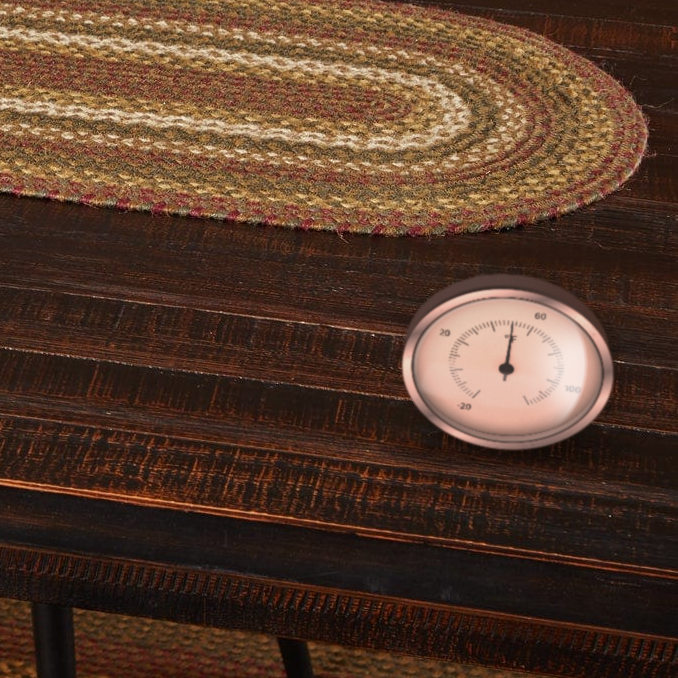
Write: 50 °F
